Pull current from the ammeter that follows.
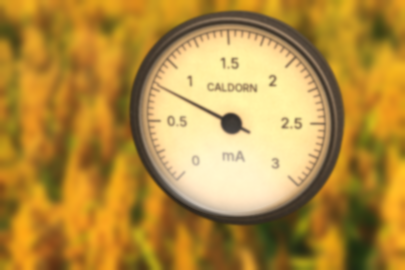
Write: 0.8 mA
